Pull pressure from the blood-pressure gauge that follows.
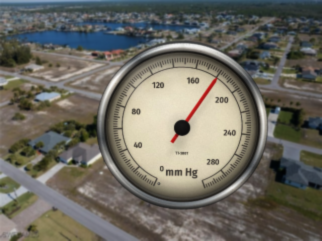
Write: 180 mmHg
